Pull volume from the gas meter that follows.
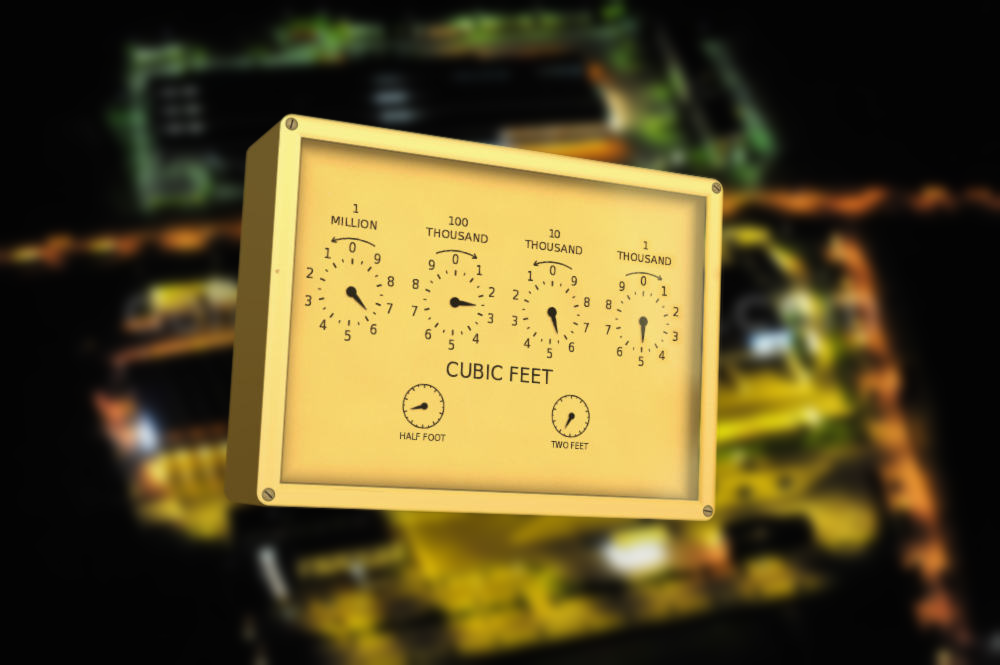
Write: 625500 ft³
